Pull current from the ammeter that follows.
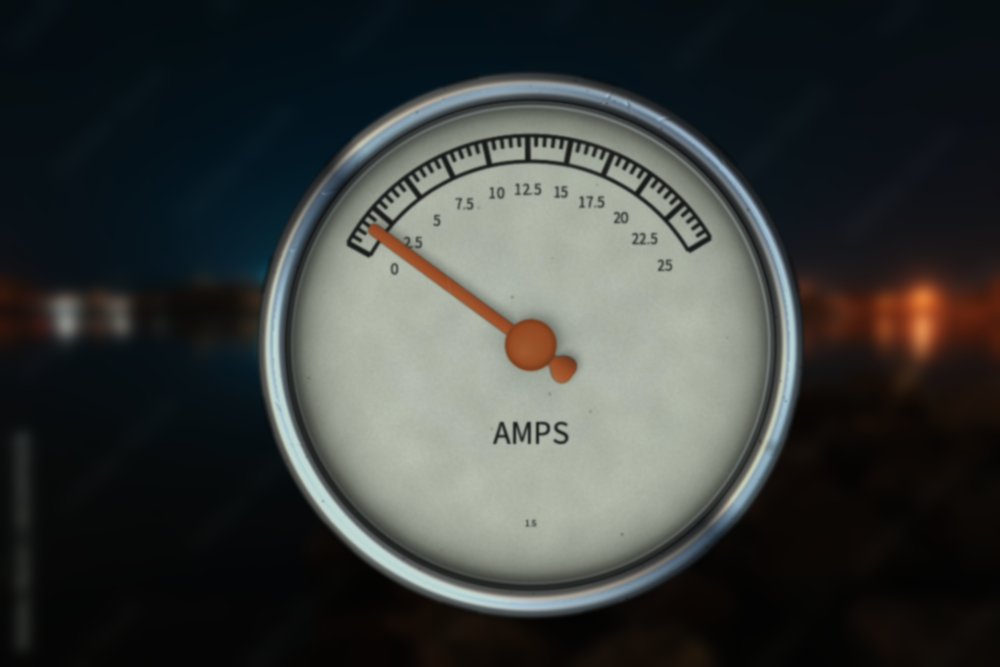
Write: 1.5 A
